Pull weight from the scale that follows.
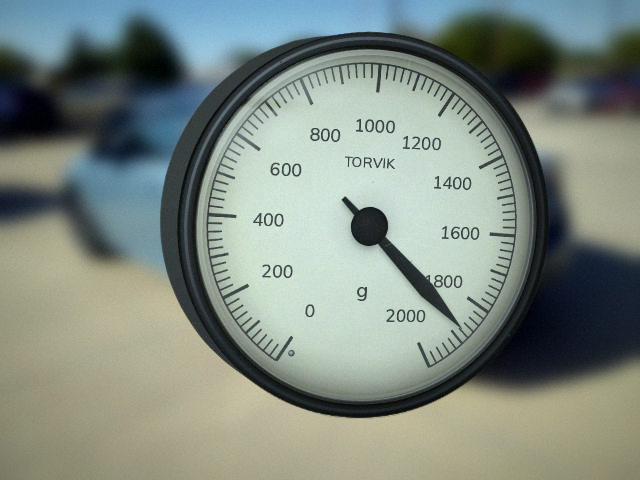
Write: 1880 g
